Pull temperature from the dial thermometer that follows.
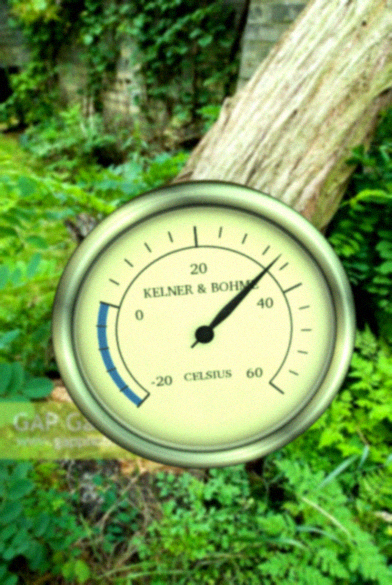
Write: 34 °C
